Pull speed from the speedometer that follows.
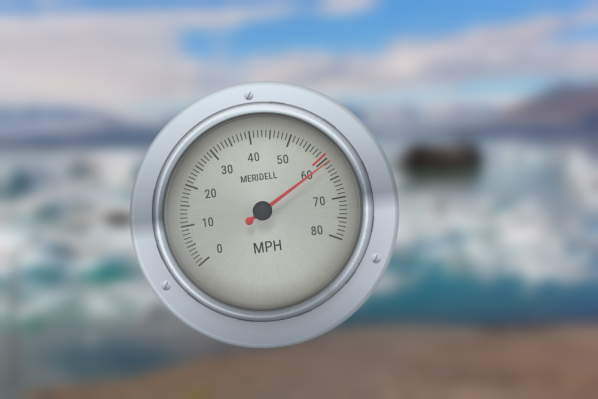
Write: 61 mph
